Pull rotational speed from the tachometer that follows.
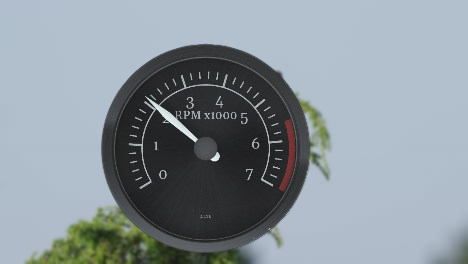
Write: 2100 rpm
